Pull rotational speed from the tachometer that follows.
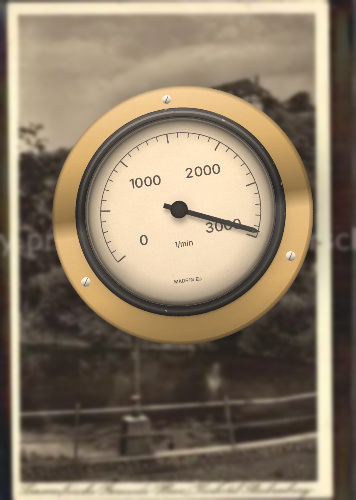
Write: 2950 rpm
